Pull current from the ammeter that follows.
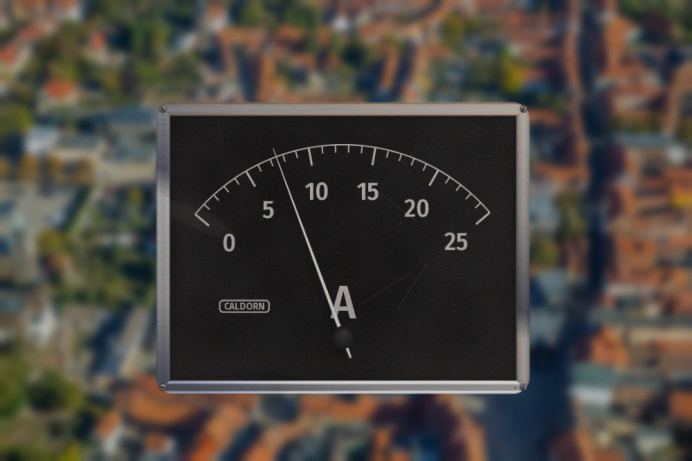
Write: 7.5 A
